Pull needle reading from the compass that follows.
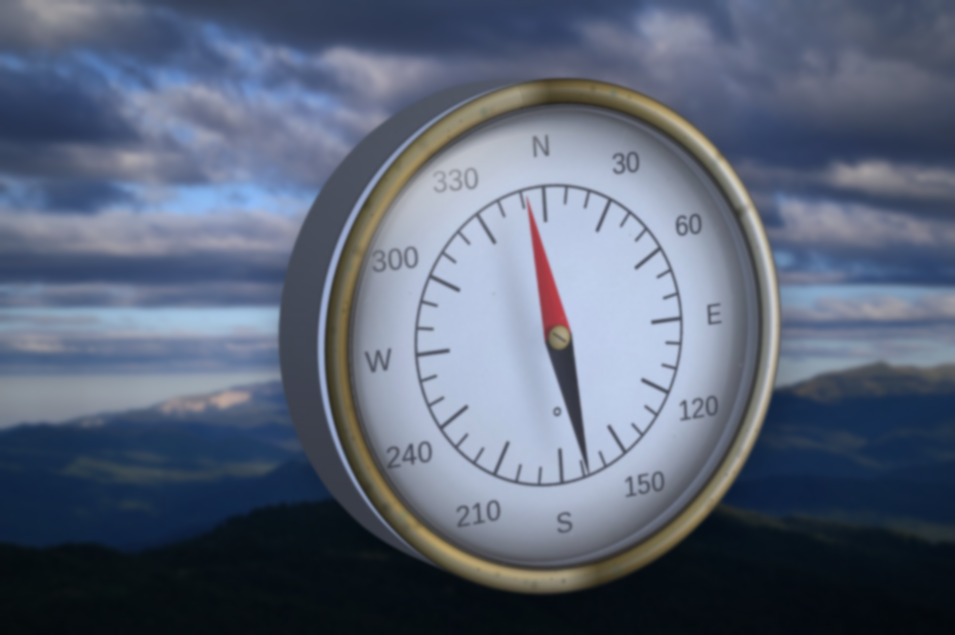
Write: 350 °
